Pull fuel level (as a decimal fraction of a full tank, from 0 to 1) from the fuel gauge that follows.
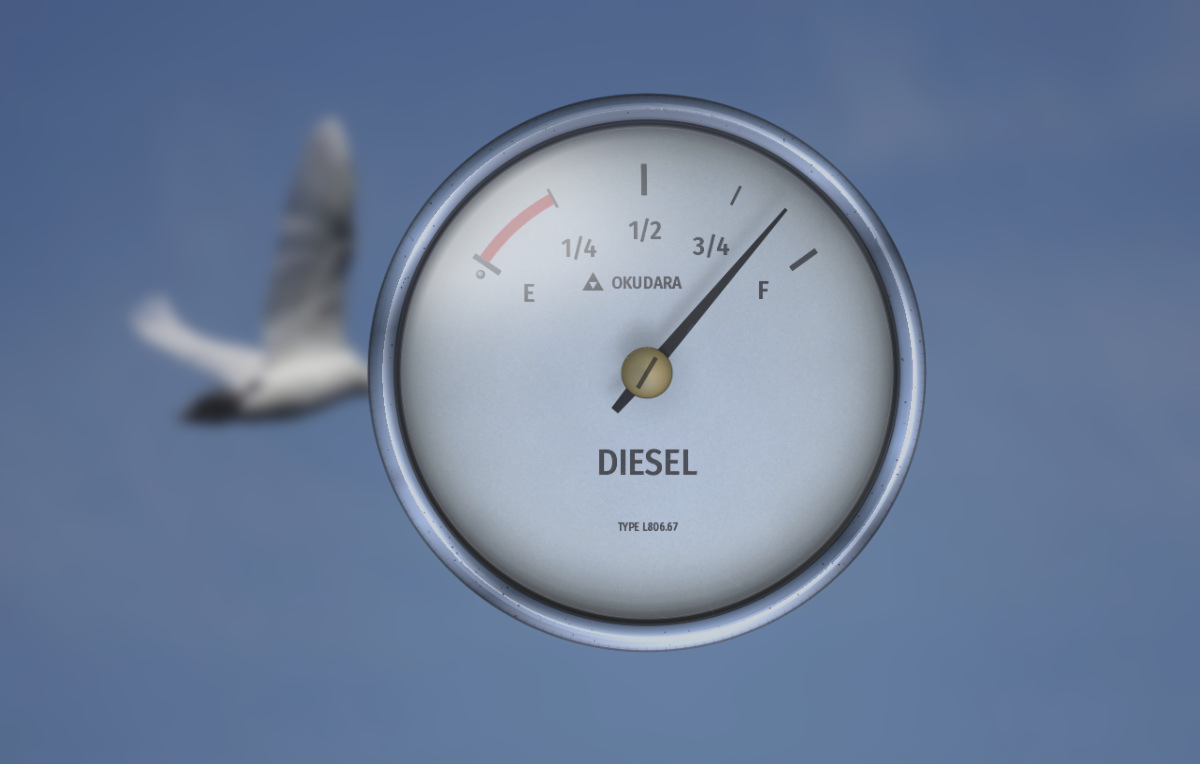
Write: 0.875
